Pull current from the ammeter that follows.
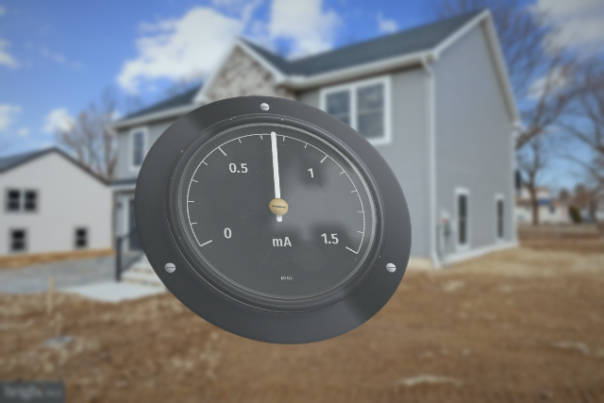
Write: 0.75 mA
